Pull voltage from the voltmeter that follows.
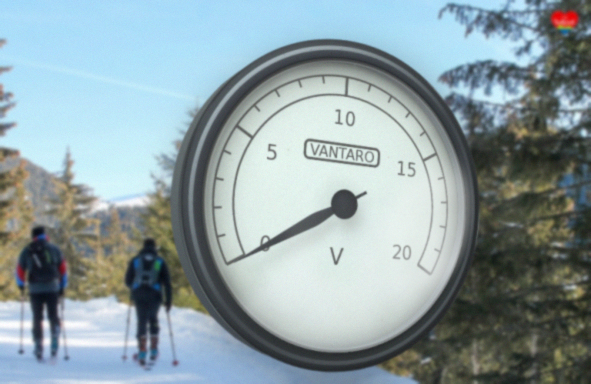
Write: 0 V
